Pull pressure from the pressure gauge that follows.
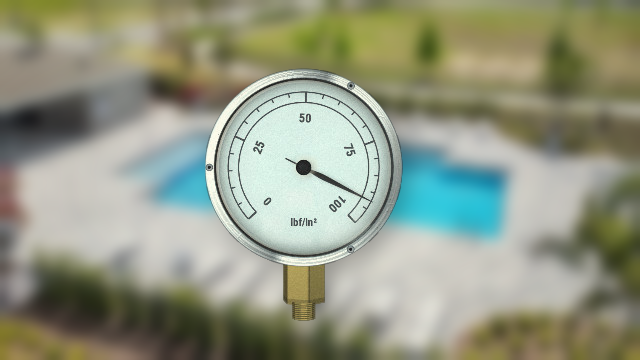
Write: 92.5 psi
